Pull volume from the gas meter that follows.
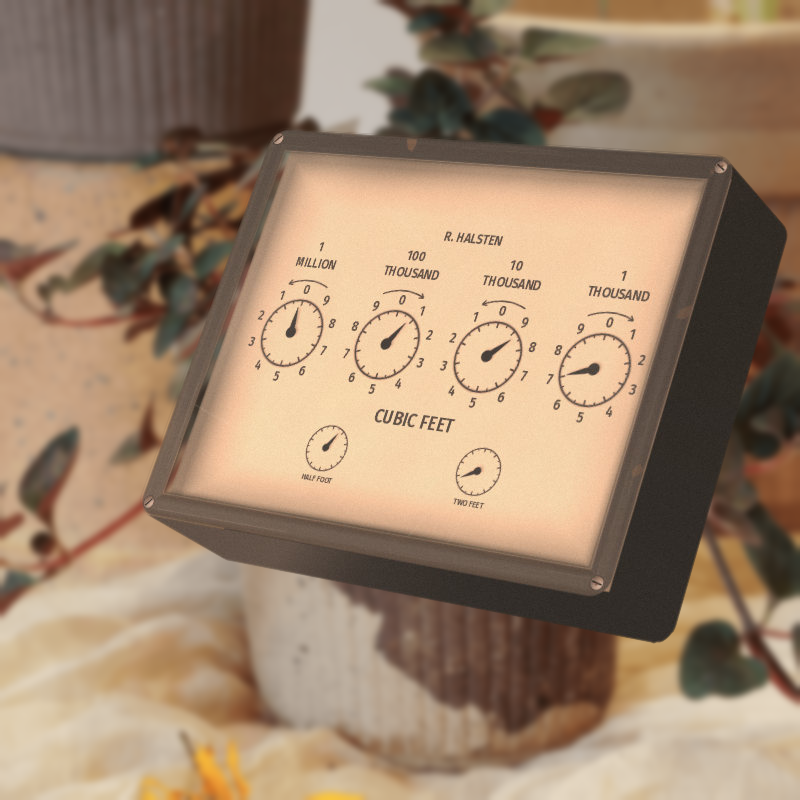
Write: 8700 ft³
